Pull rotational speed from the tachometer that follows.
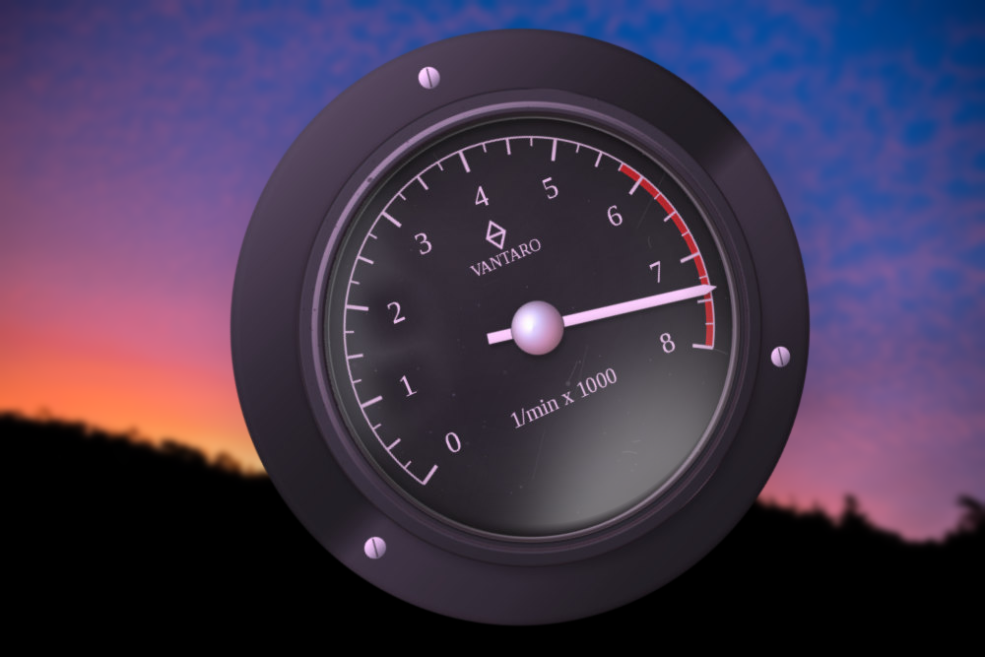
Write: 7375 rpm
